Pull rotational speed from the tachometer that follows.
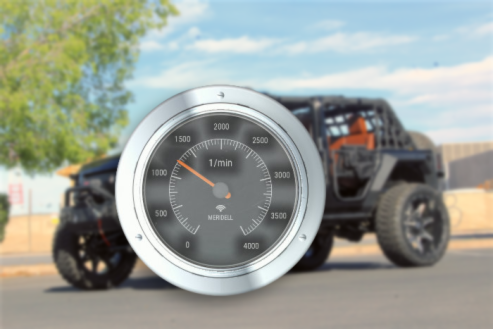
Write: 1250 rpm
